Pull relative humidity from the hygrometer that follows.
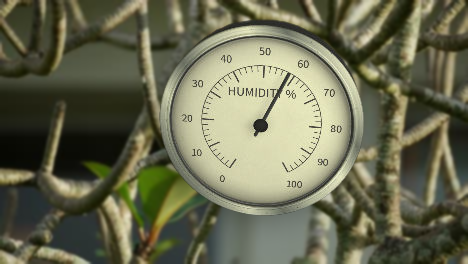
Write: 58 %
